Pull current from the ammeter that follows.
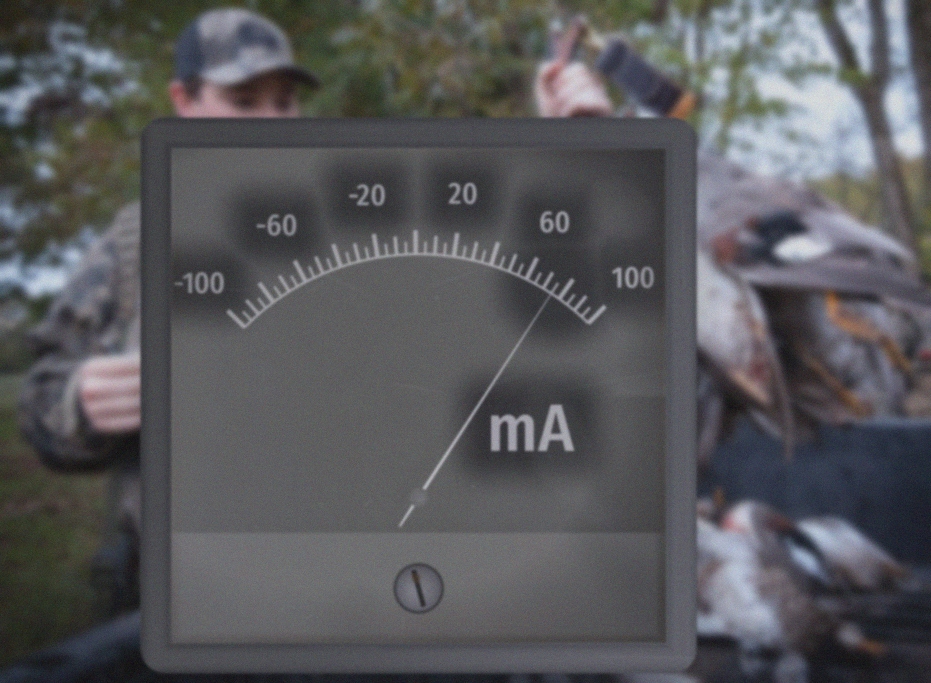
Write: 75 mA
